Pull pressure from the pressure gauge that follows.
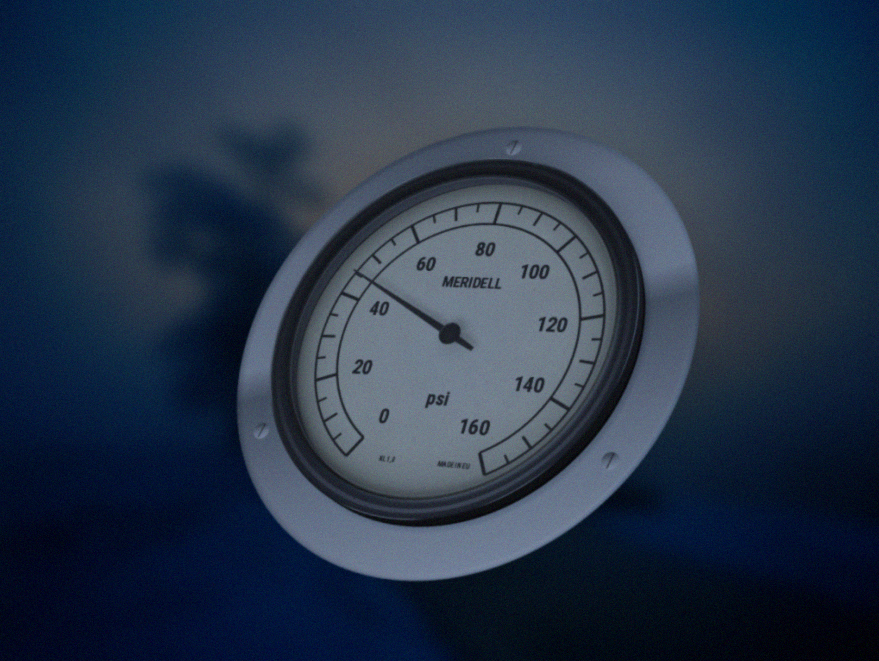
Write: 45 psi
